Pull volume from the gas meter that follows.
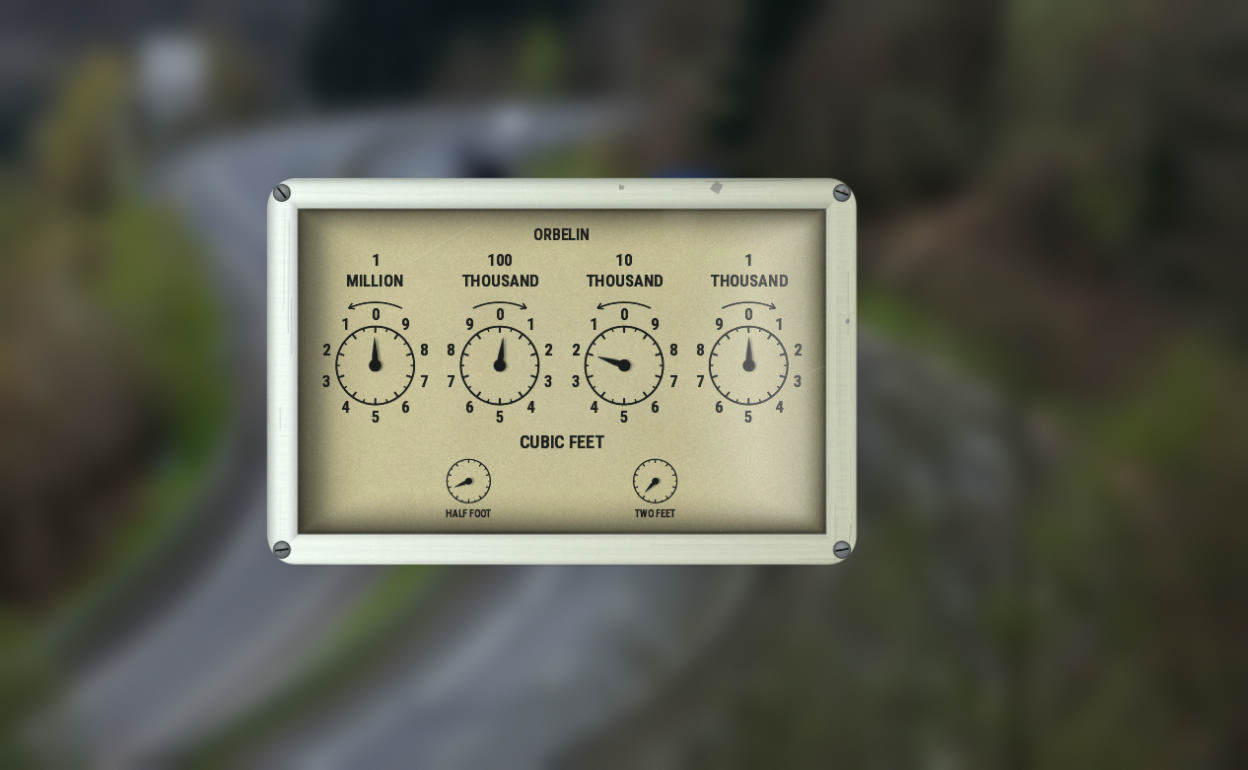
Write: 2000 ft³
